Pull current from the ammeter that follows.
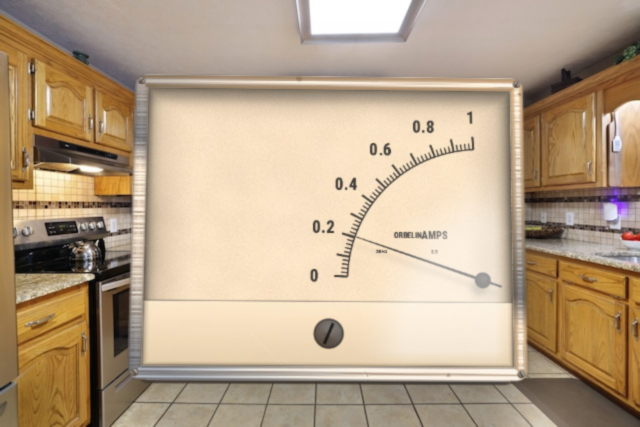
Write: 0.2 A
